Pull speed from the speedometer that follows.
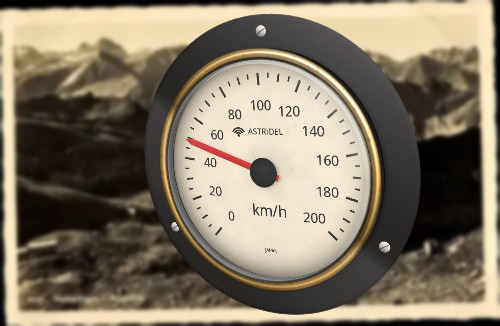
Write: 50 km/h
